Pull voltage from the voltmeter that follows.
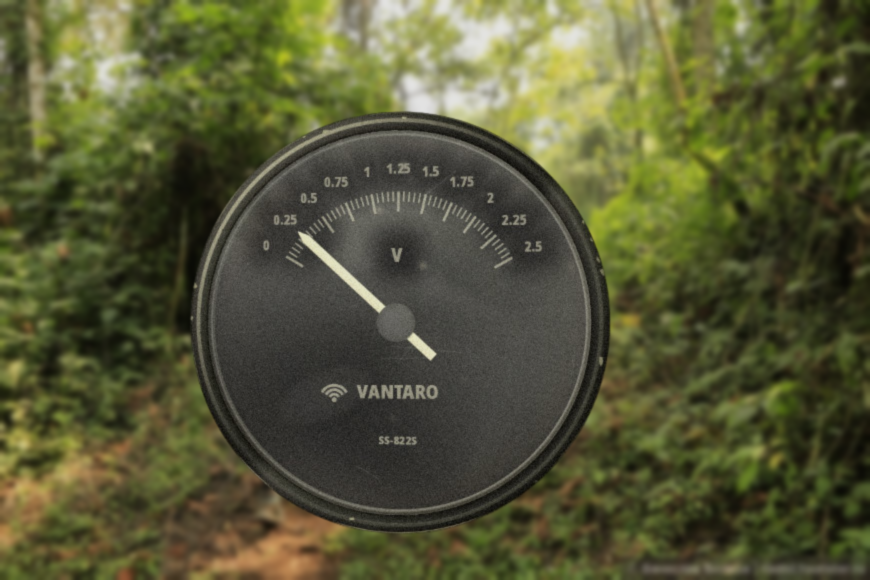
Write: 0.25 V
